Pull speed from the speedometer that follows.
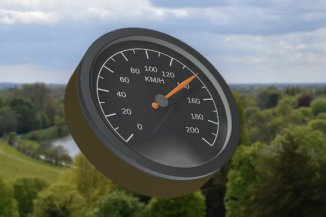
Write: 140 km/h
